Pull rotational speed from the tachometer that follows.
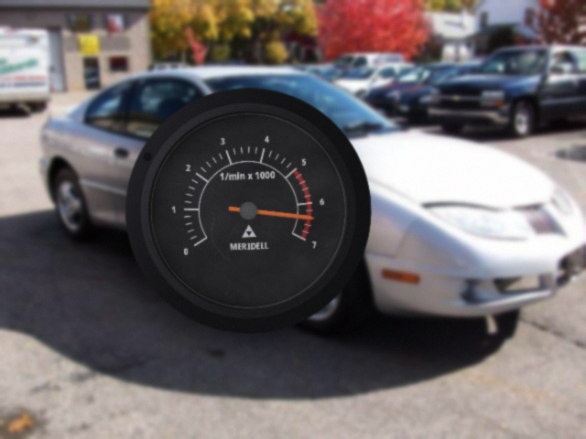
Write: 6400 rpm
